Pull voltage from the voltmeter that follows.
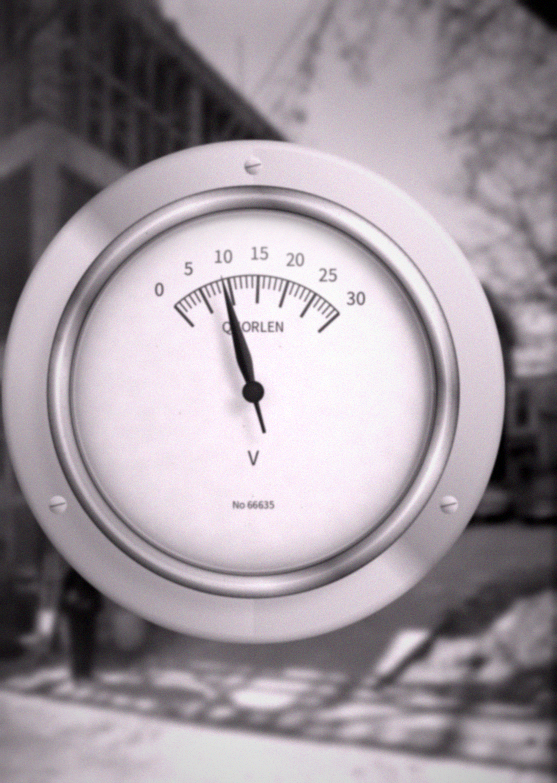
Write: 9 V
